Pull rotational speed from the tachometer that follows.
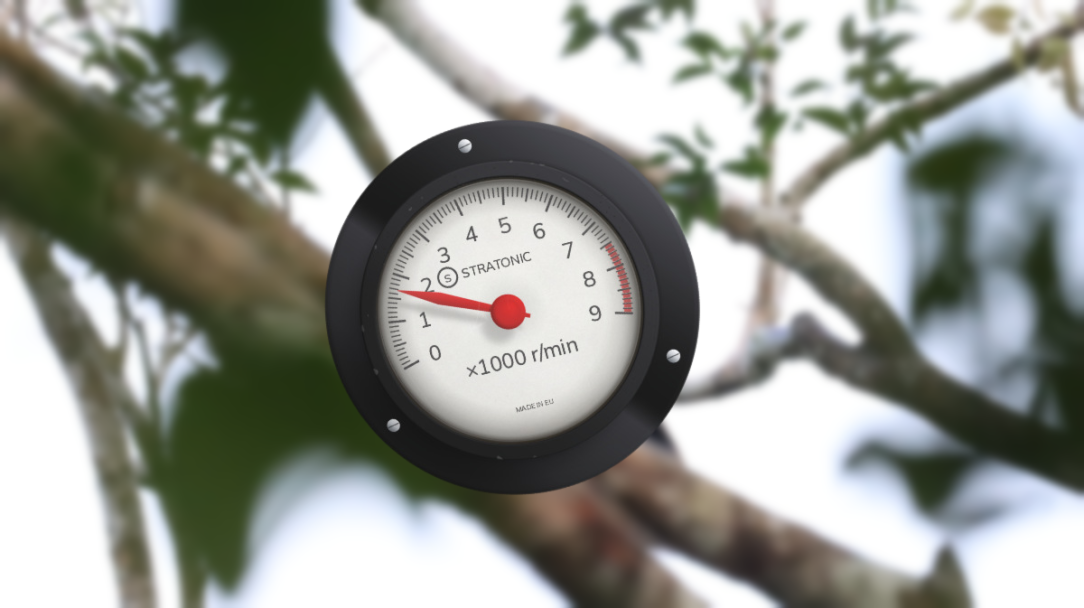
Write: 1700 rpm
